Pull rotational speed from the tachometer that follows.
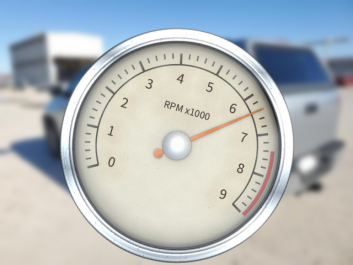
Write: 6400 rpm
